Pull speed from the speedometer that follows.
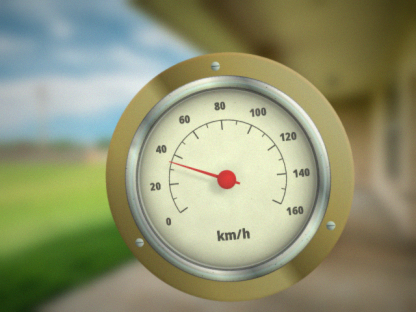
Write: 35 km/h
